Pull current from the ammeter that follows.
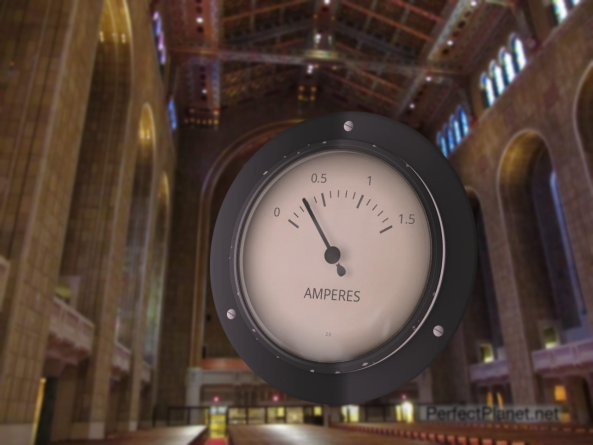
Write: 0.3 A
